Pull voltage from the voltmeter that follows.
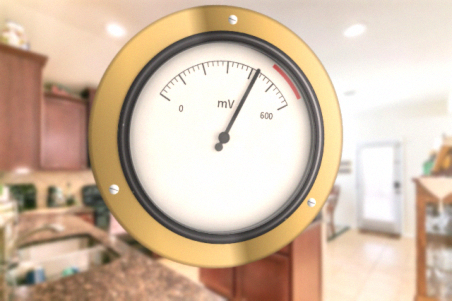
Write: 420 mV
